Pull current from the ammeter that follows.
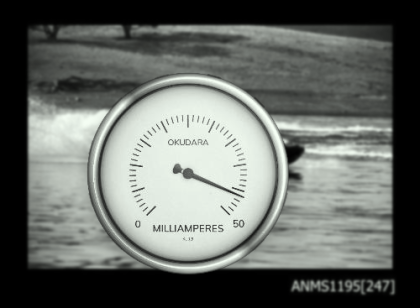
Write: 46 mA
